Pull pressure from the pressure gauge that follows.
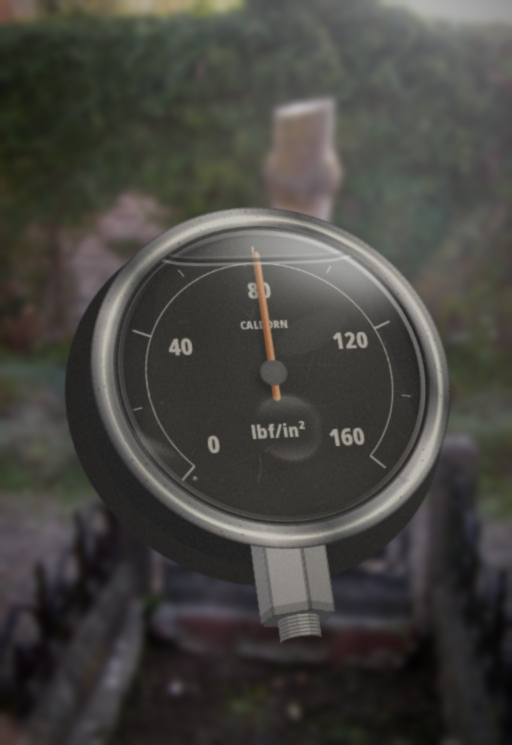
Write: 80 psi
